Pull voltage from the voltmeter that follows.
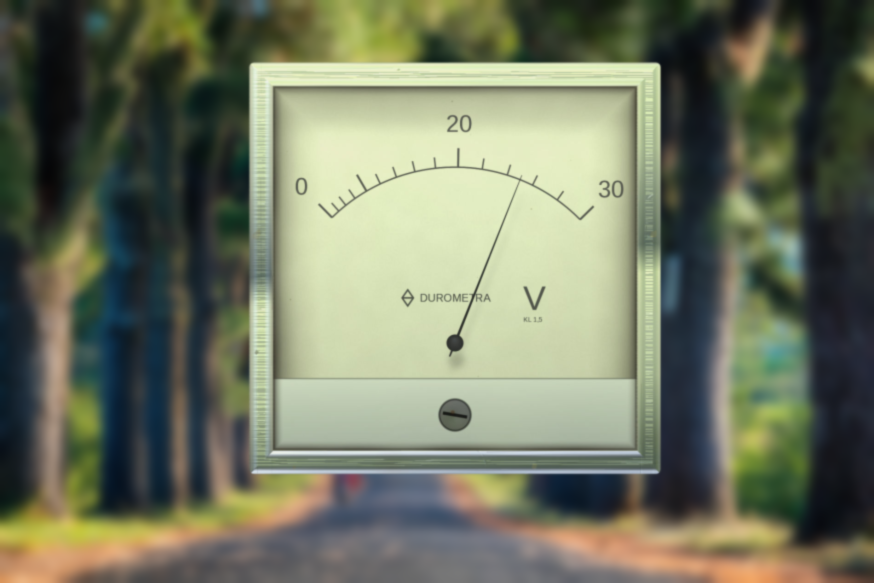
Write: 25 V
